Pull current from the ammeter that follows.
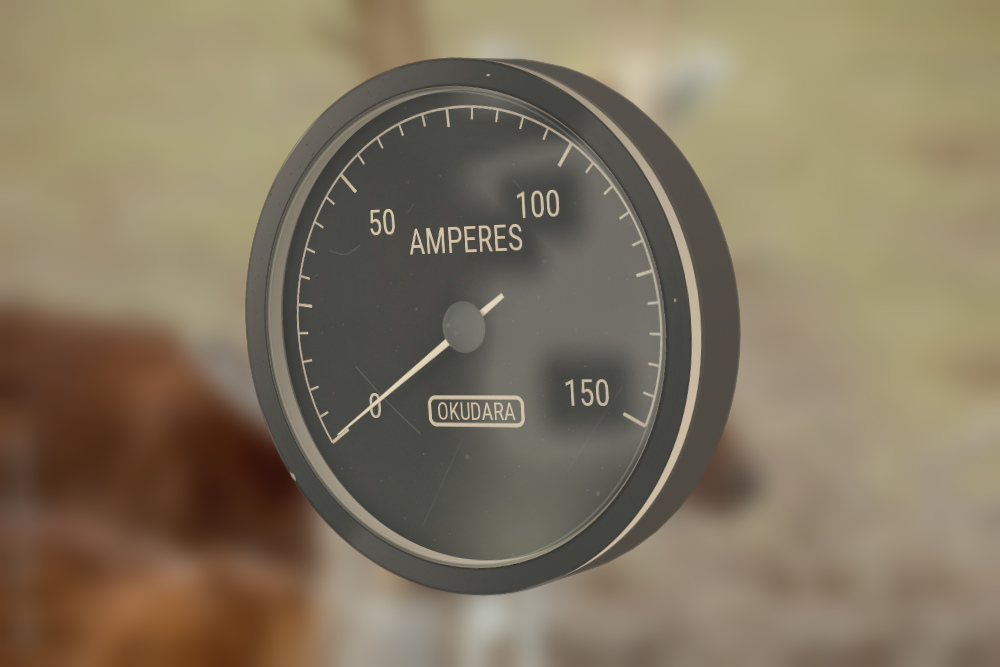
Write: 0 A
